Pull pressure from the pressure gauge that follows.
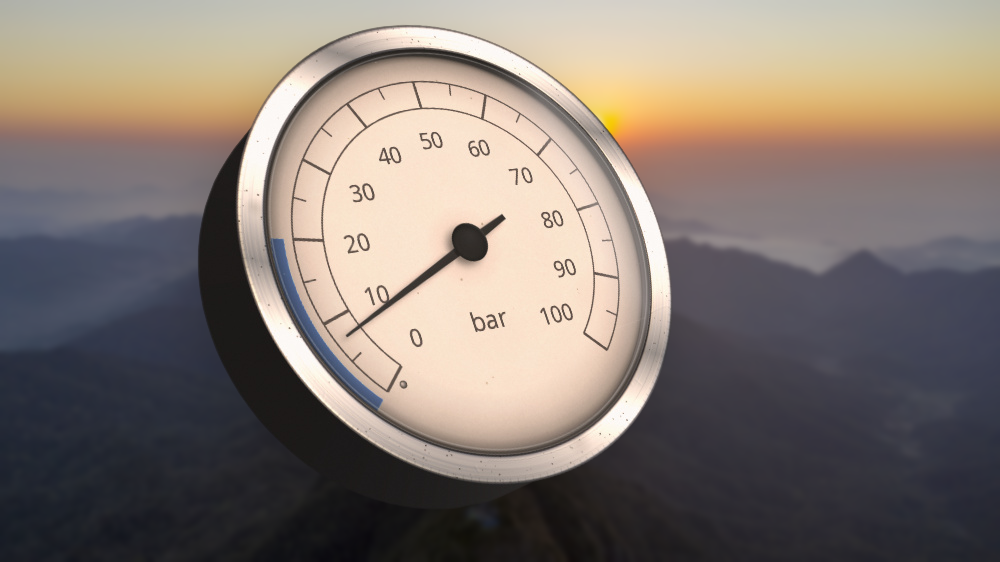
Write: 7.5 bar
